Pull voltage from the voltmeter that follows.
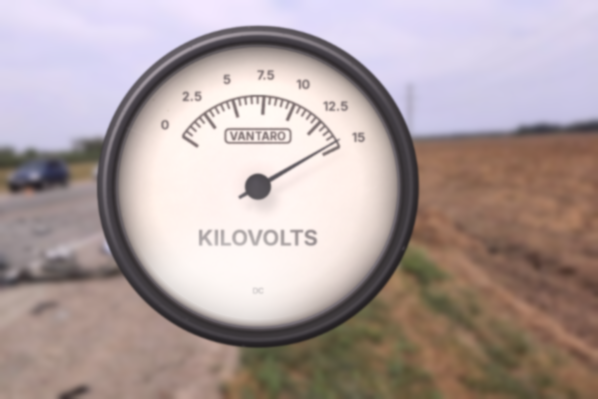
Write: 14.5 kV
